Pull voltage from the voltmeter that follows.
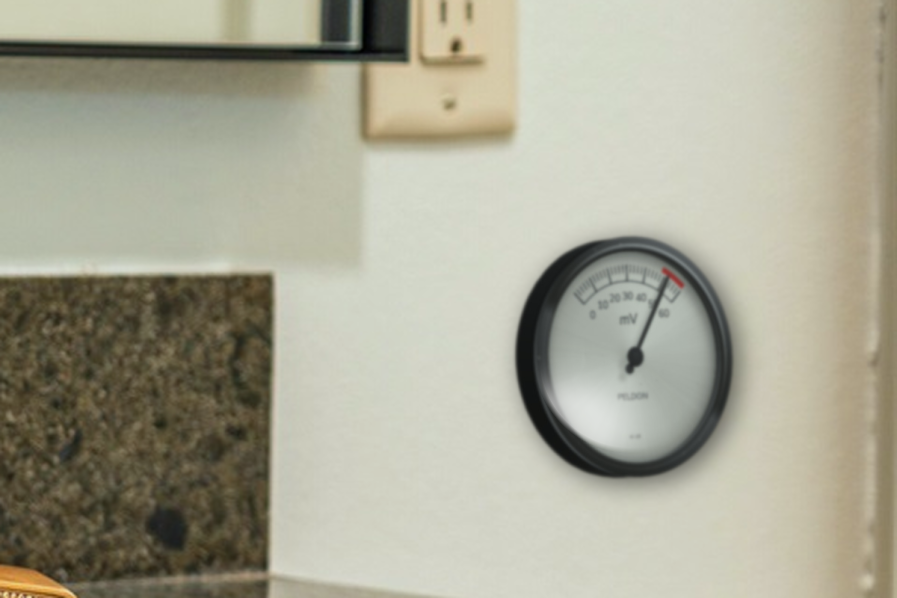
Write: 50 mV
